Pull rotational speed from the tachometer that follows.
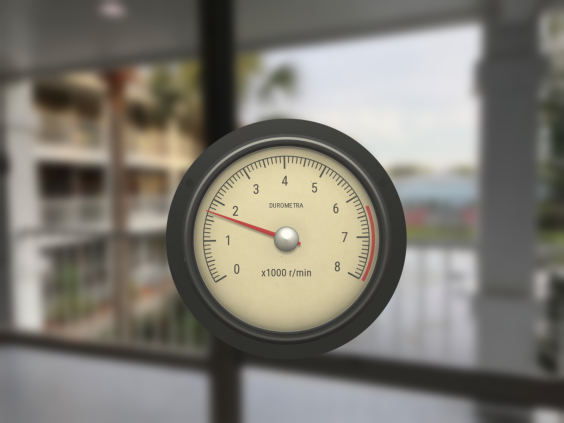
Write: 1700 rpm
